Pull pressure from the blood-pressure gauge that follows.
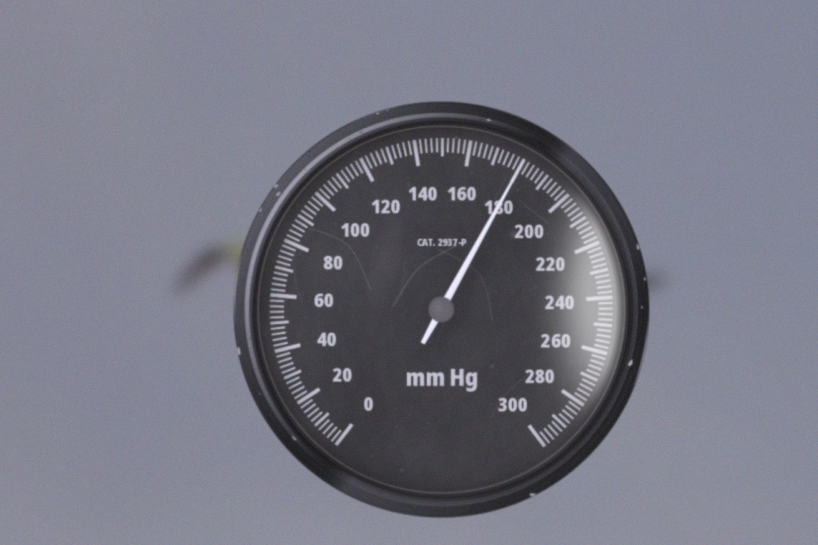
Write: 180 mmHg
